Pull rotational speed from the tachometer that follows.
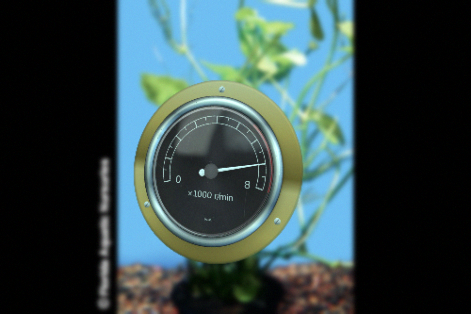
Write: 7000 rpm
